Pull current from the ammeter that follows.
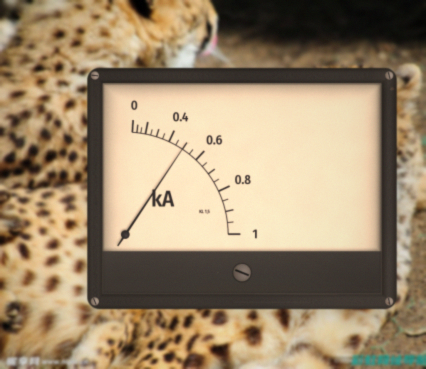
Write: 0.5 kA
